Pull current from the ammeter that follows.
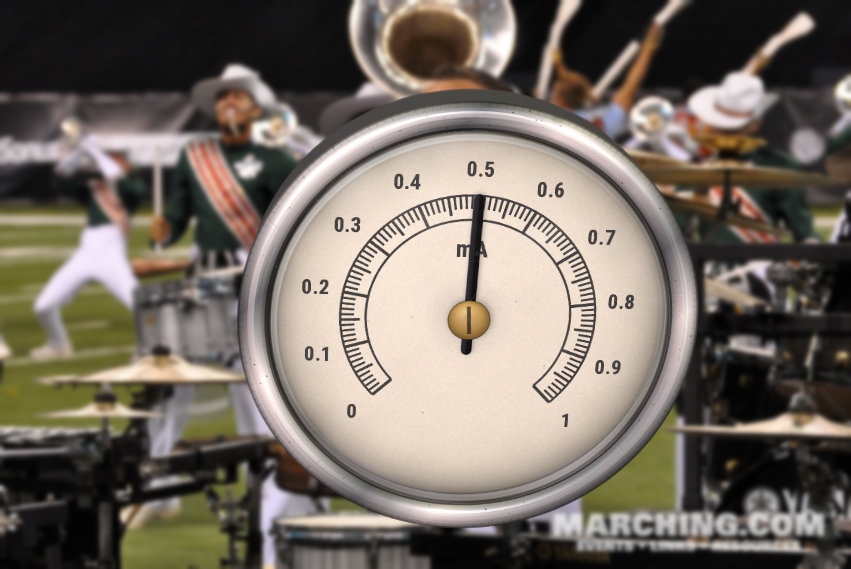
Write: 0.5 mA
